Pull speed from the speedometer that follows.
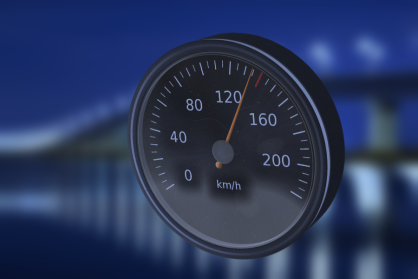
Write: 135 km/h
